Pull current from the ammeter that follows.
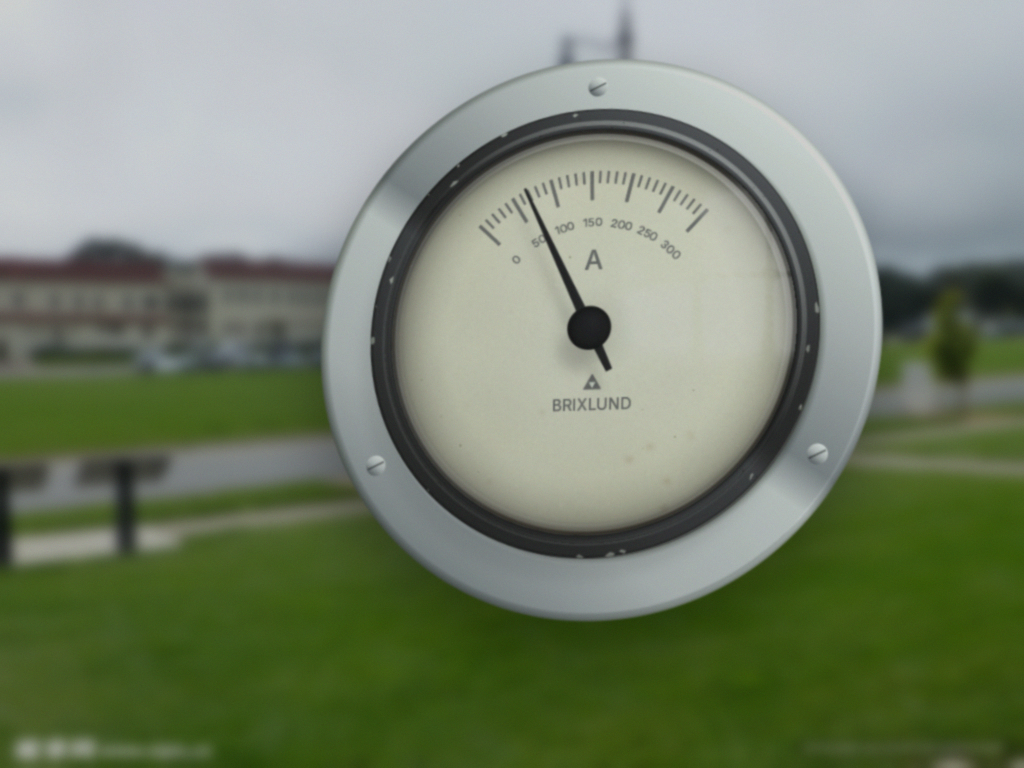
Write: 70 A
